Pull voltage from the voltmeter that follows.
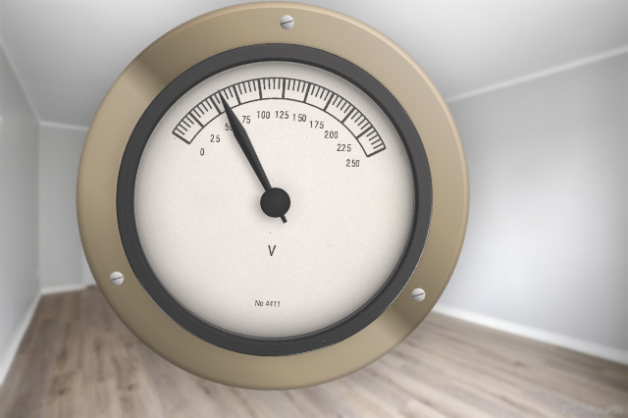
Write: 60 V
